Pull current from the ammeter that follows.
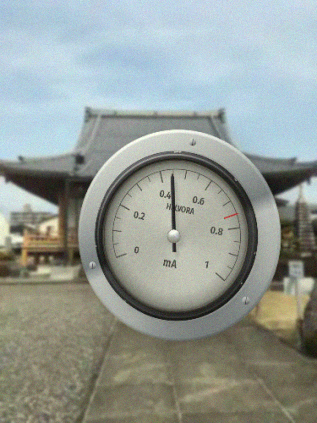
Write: 0.45 mA
